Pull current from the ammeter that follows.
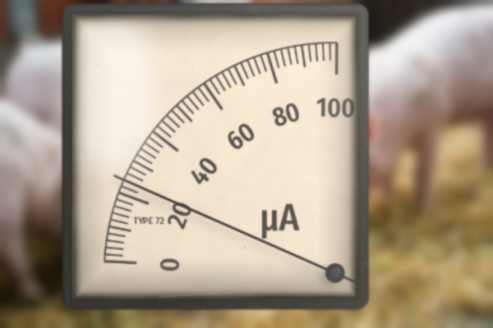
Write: 24 µA
